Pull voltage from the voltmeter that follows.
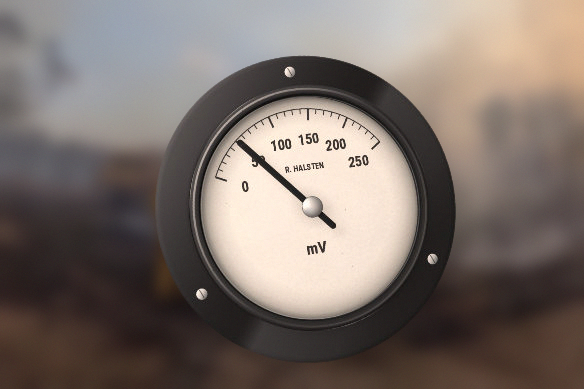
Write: 50 mV
